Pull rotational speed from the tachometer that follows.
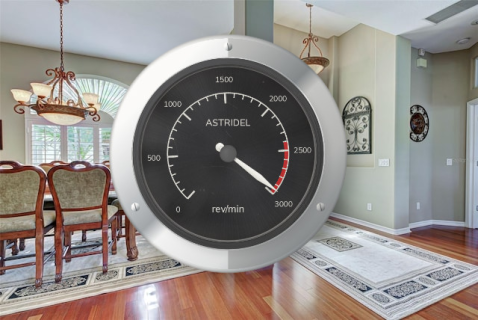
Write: 2950 rpm
